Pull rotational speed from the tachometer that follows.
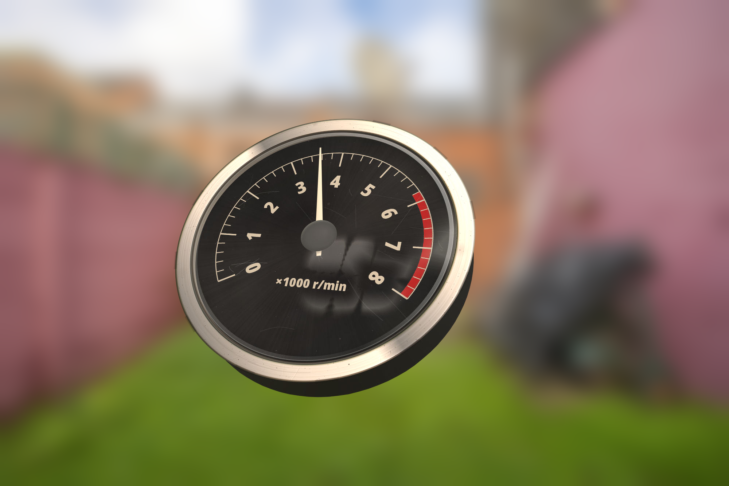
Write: 3600 rpm
